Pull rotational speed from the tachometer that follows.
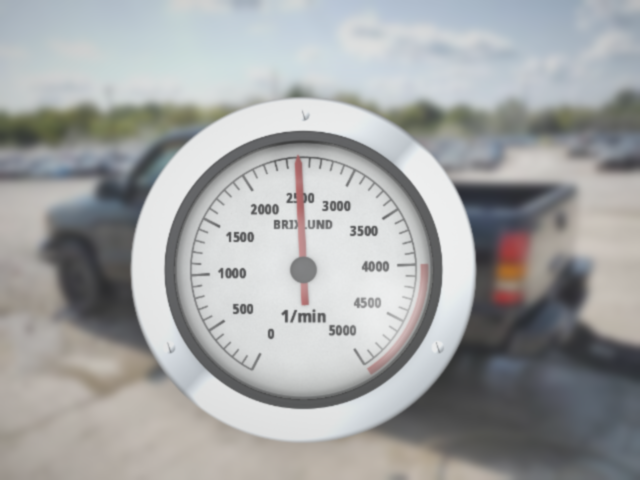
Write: 2500 rpm
